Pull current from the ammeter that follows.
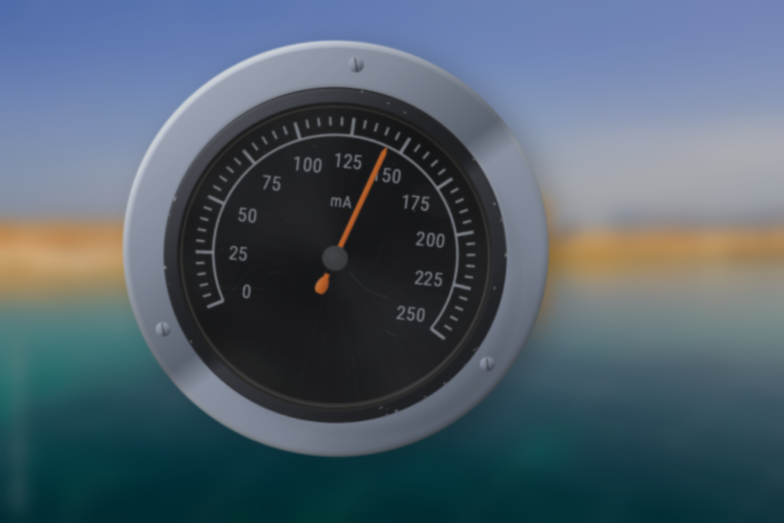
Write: 142.5 mA
